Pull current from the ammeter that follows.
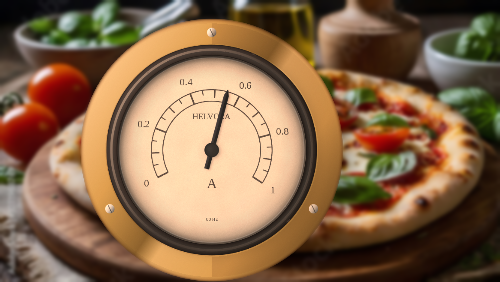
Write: 0.55 A
